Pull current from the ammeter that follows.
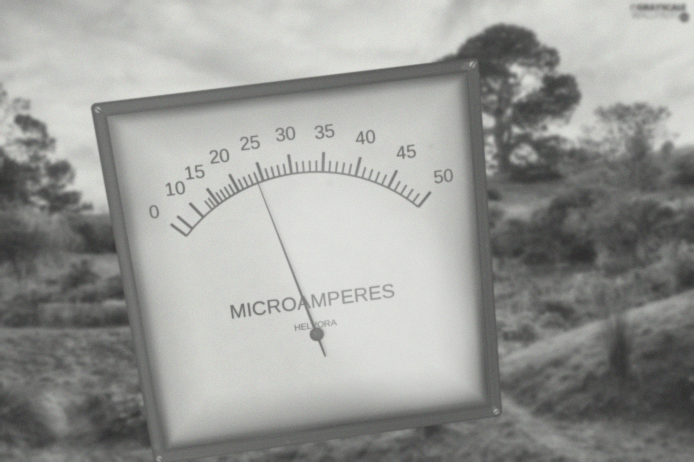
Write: 24 µA
